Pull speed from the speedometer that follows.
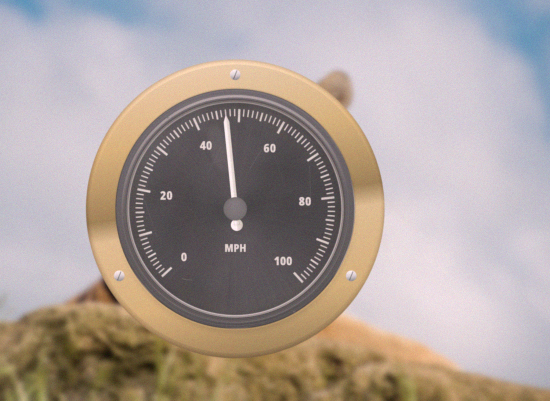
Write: 47 mph
